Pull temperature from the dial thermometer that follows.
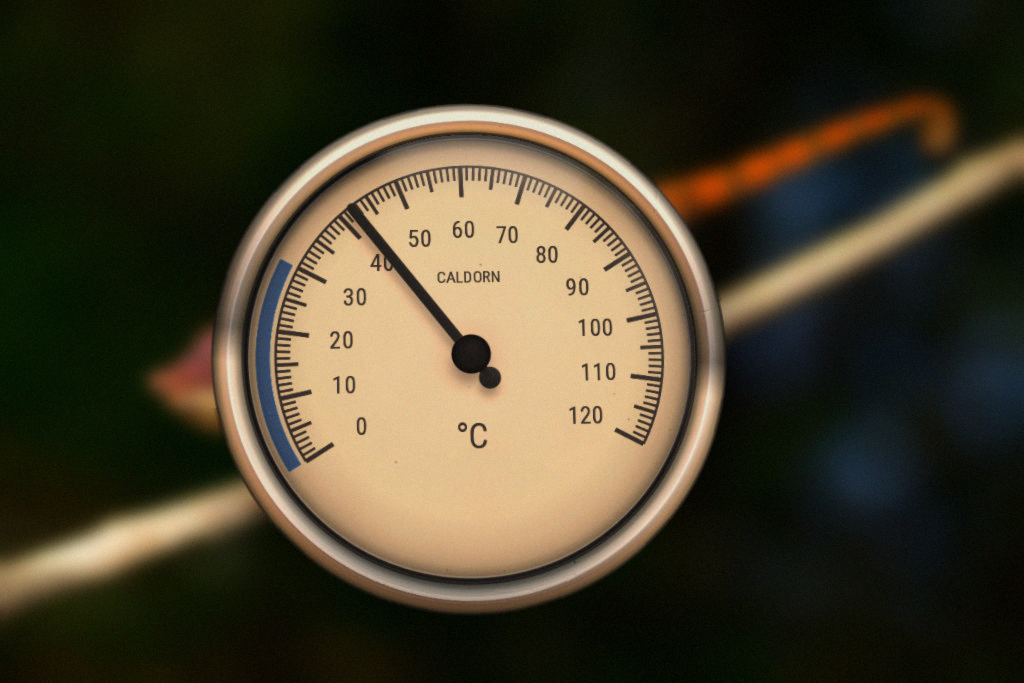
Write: 42 °C
